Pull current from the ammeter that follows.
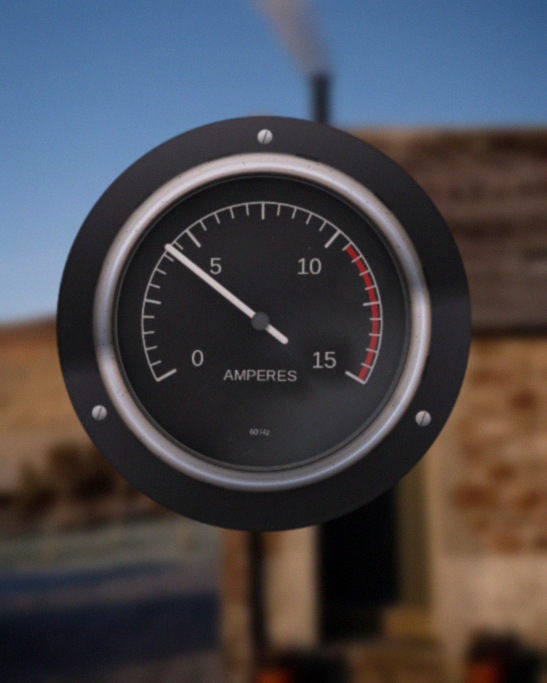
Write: 4.25 A
